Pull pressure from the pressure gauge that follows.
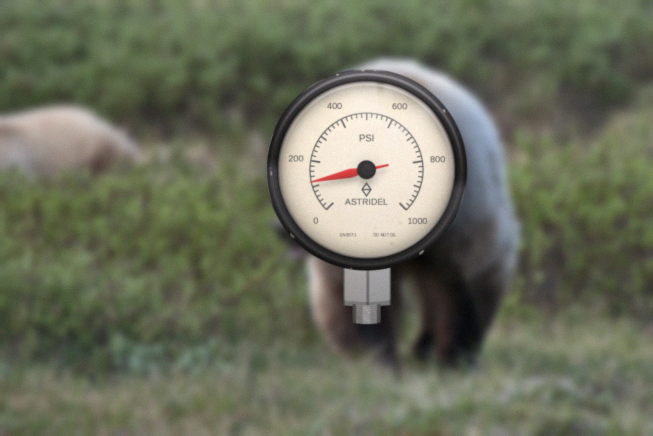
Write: 120 psi
